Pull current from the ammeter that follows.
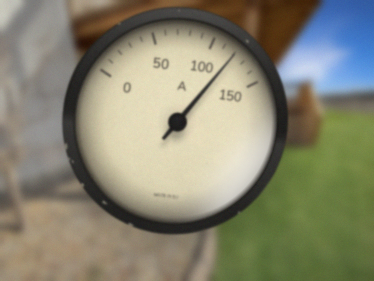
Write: 120 A
